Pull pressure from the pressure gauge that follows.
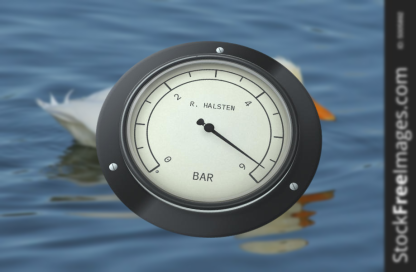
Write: 5.75 bar
